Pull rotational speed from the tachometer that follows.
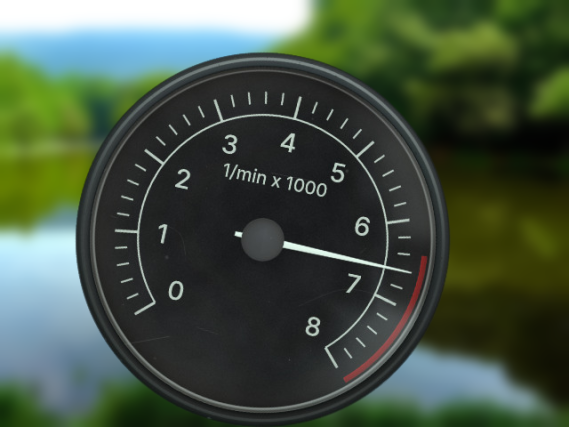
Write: 6600 rpm
